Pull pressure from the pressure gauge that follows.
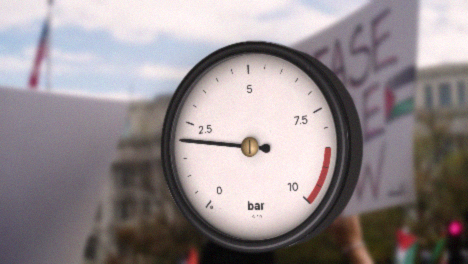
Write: 2 bar
